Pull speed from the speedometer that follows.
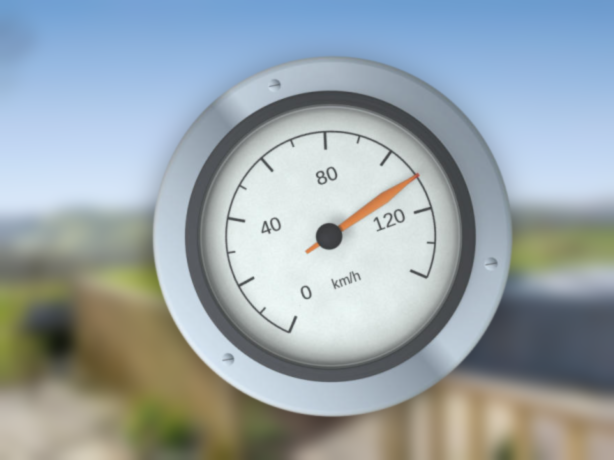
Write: 110 km/h
